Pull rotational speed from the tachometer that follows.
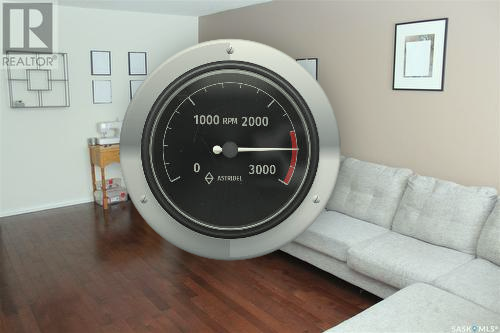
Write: 2600 rpm
